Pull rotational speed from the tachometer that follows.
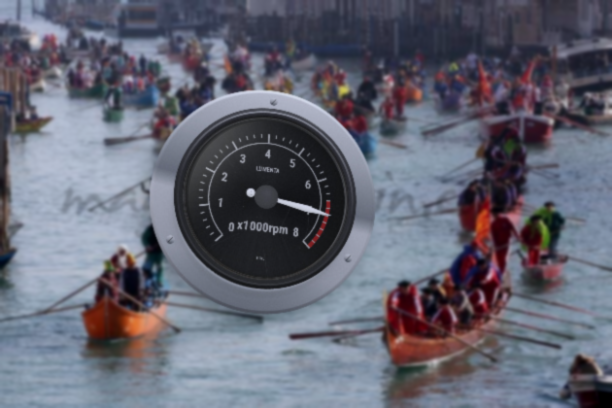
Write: 7000 rpm
